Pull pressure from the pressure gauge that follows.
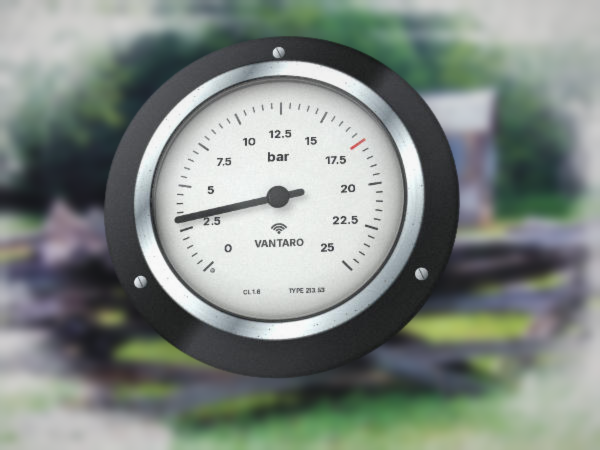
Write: 3 bar
